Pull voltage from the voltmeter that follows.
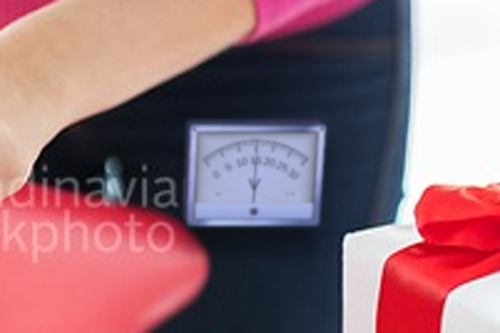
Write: 15 V
